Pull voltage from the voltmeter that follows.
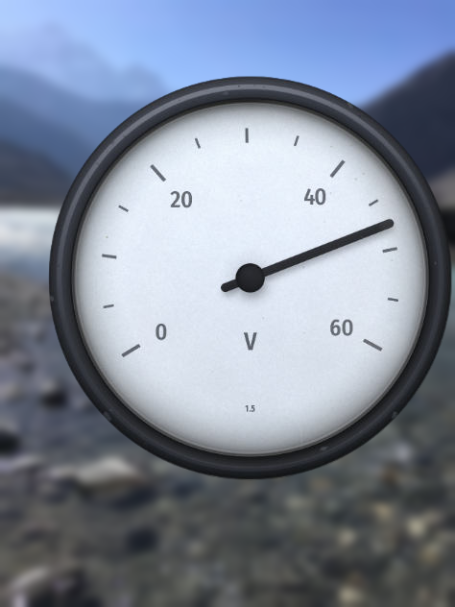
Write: 47.5 V
